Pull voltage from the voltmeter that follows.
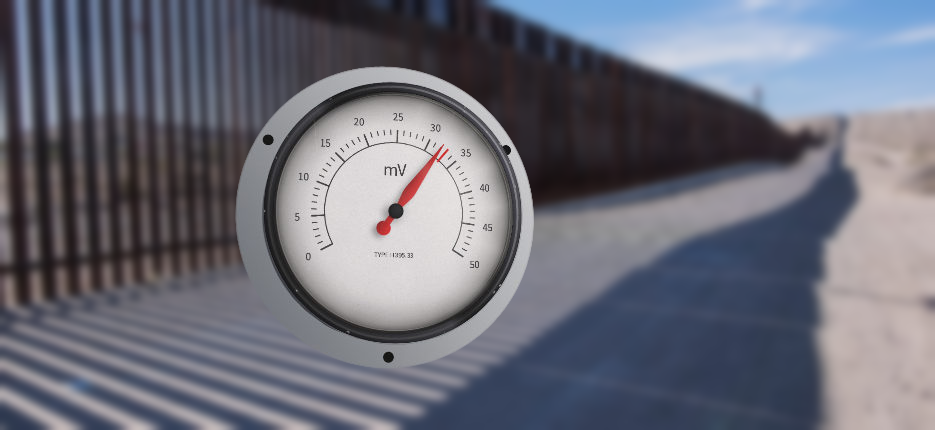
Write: 32 mV
